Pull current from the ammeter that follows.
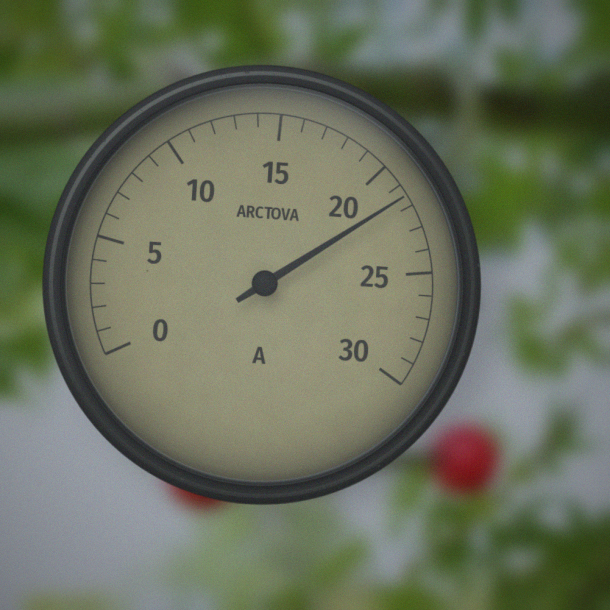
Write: 21.5 A
